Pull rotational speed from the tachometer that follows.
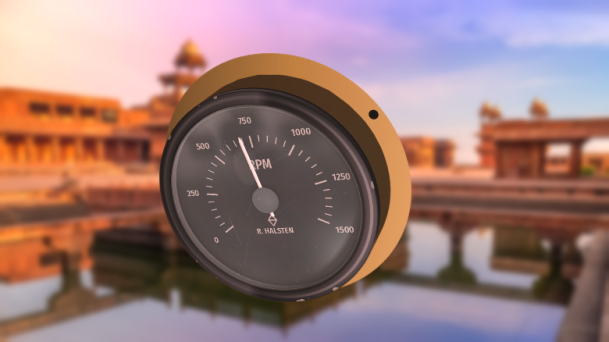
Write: 700 rpm
